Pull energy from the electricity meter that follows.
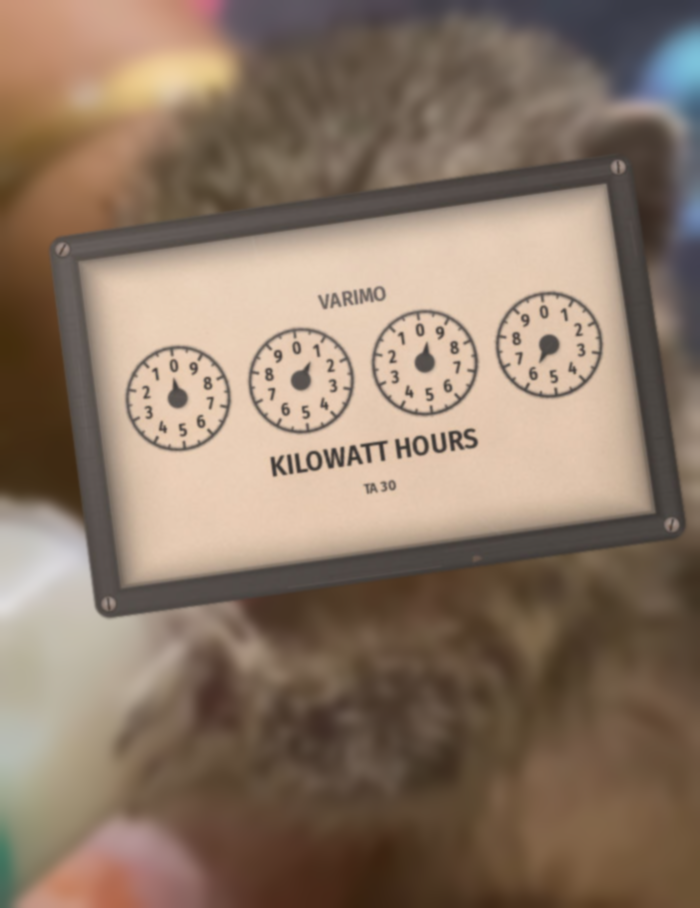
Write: 96 kWh
